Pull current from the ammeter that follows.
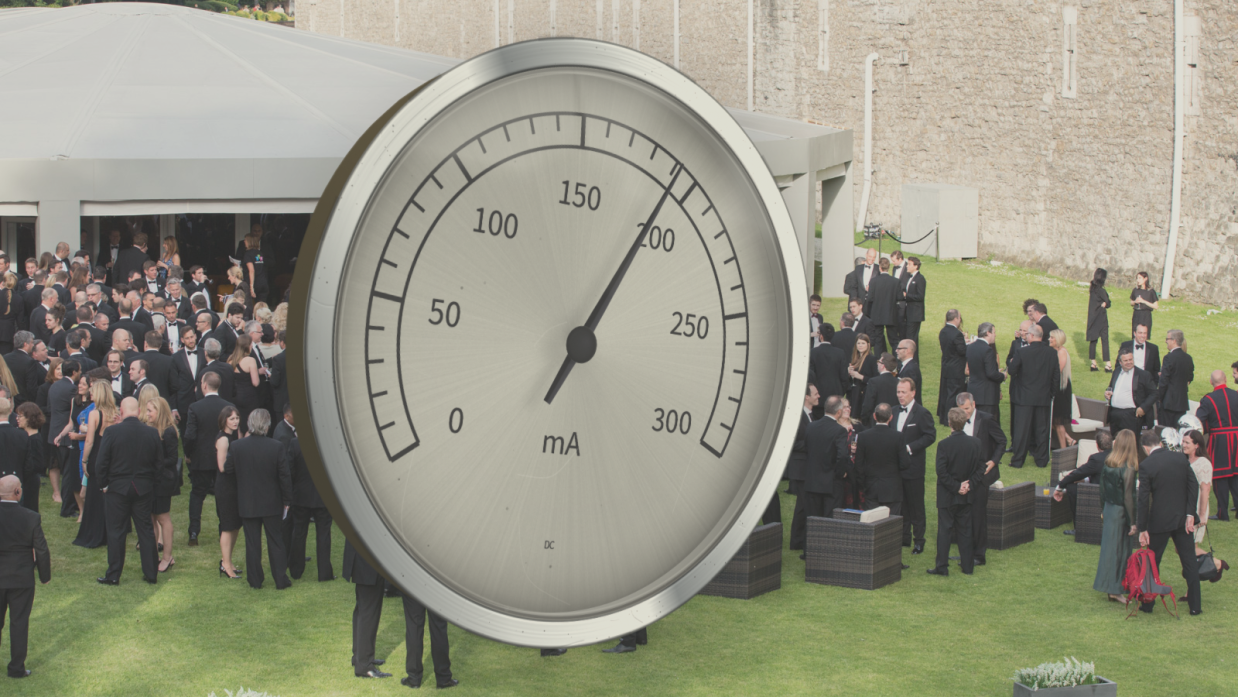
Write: 190 mA
